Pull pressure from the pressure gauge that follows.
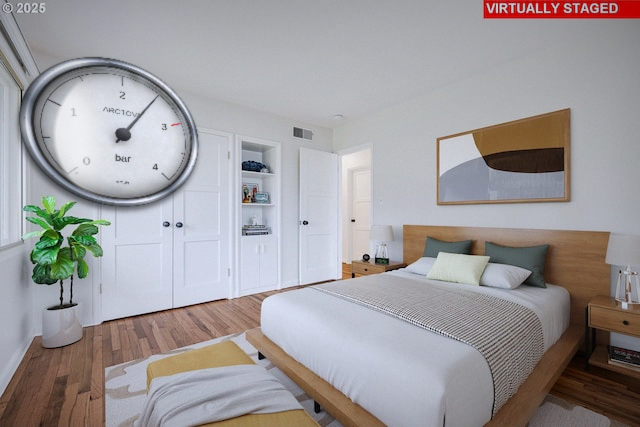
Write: 2.5 bar
